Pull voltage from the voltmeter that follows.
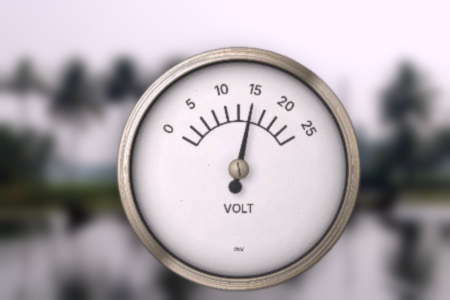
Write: 15 V
